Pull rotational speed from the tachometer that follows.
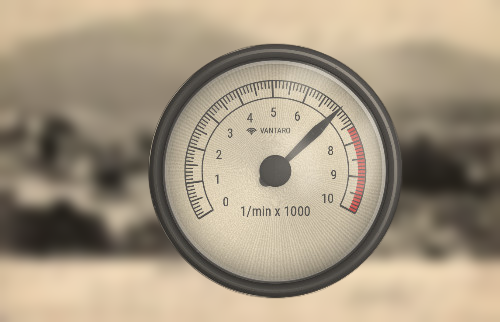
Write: 7000 rpm
